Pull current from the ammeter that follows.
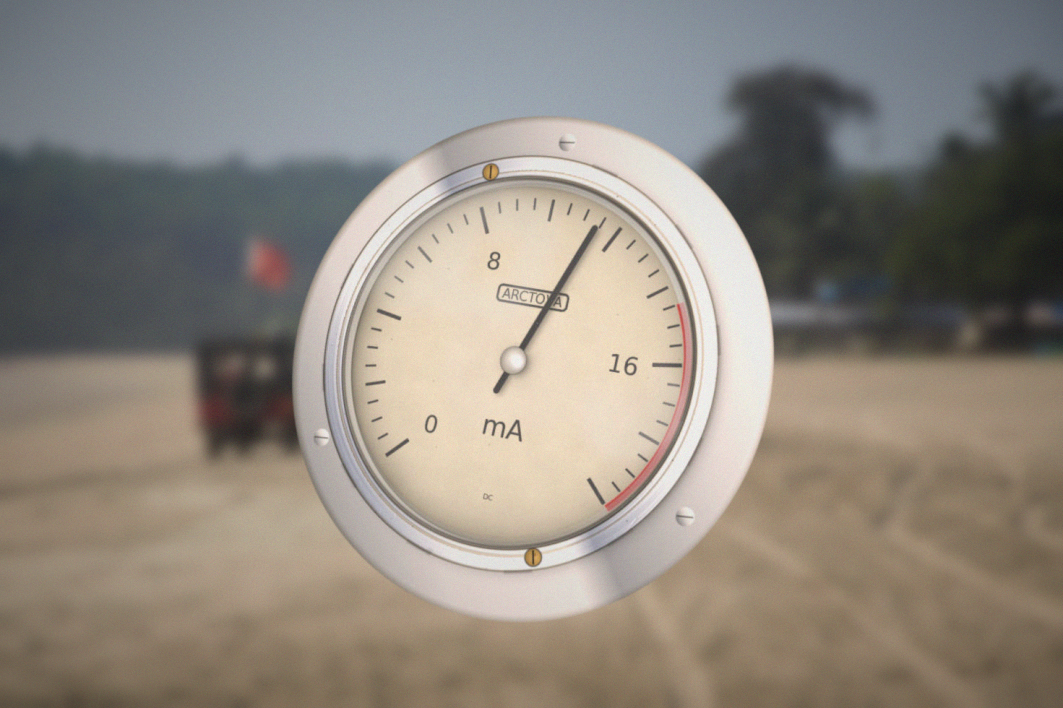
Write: 11.5 mA
